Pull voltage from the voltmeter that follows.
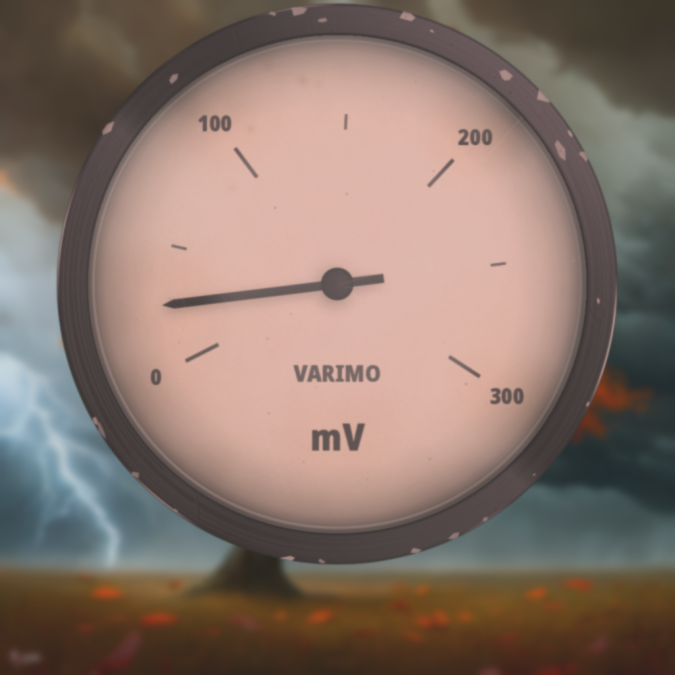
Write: 25 mV
